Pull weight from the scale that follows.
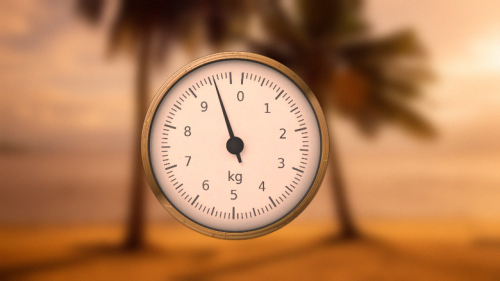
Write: 9.6 kg
